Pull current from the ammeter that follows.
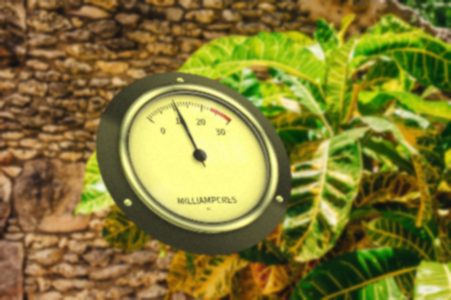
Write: 10 mA
